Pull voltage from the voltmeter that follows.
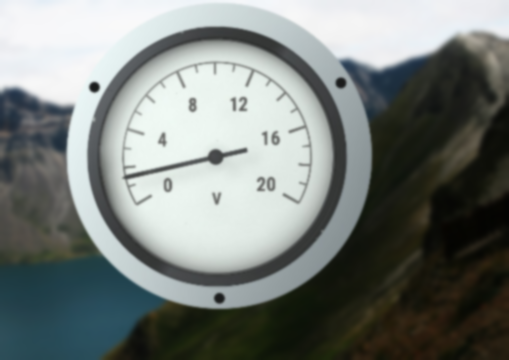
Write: 1.5 V
